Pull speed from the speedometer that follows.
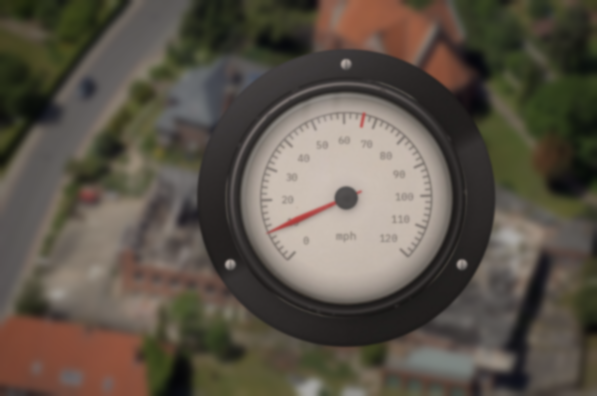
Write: 10 mph
